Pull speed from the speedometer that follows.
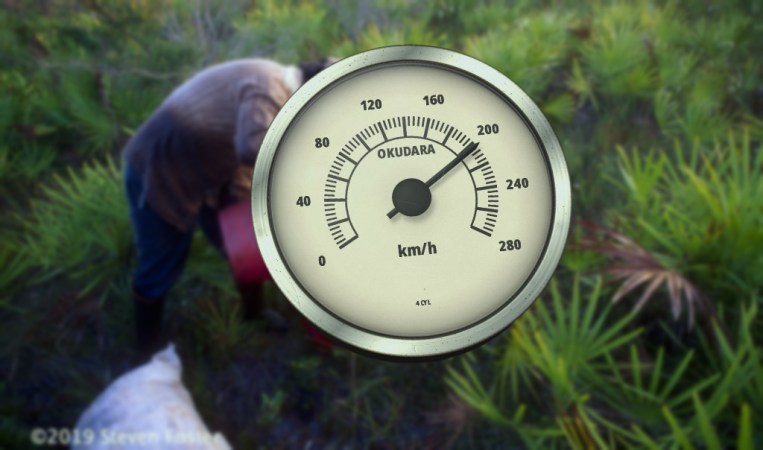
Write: 204 km/h
